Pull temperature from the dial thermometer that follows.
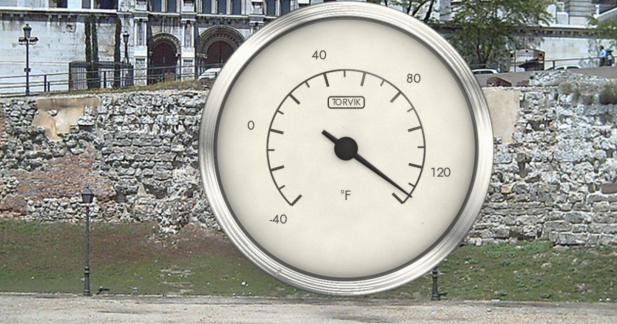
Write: 135 °F
